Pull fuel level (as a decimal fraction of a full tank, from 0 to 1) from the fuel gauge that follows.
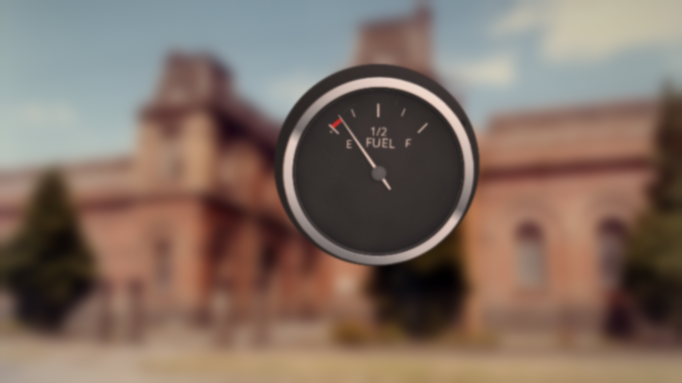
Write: 0.125
